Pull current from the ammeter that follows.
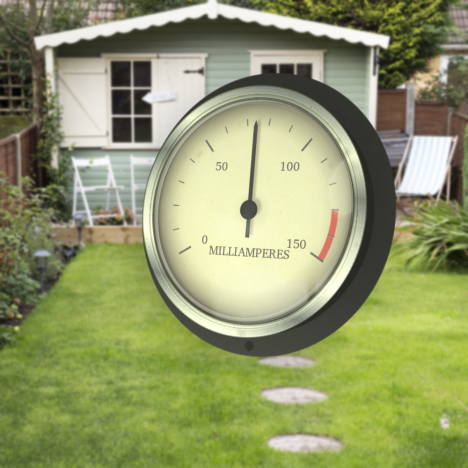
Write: 75 mA
